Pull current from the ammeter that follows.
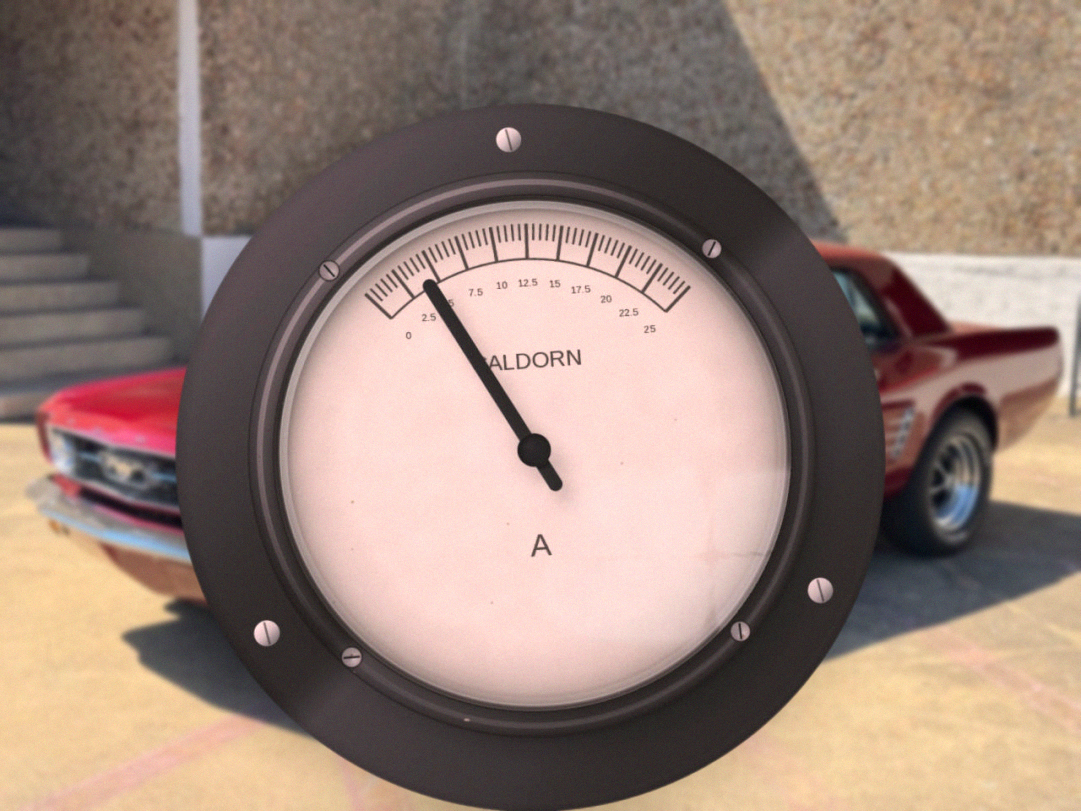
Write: 4 A
